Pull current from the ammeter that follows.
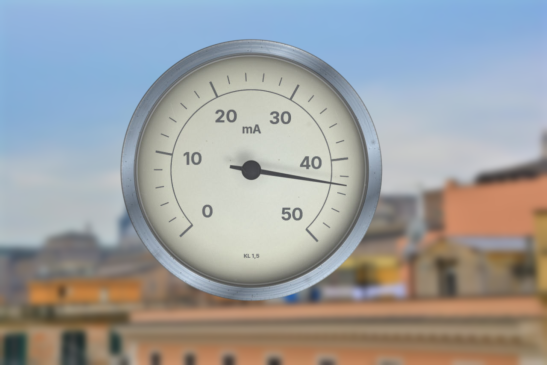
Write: 43 mA
